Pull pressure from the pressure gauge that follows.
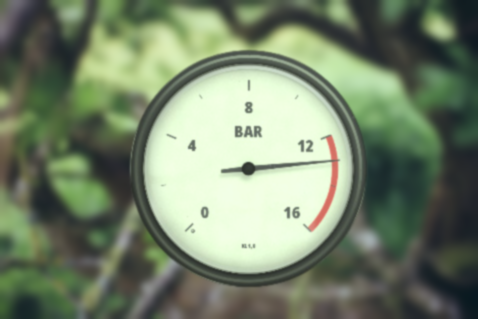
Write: 13 bar
